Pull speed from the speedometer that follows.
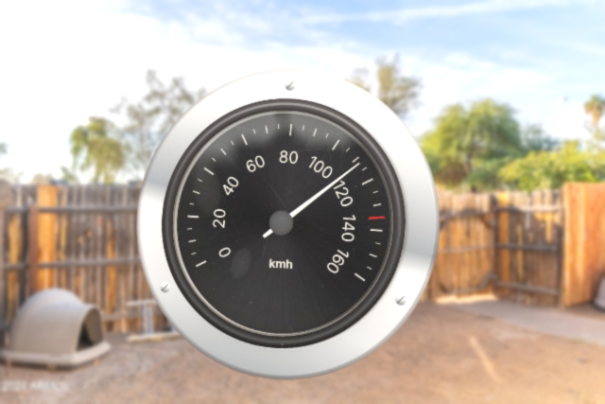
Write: 112.5 km/h
